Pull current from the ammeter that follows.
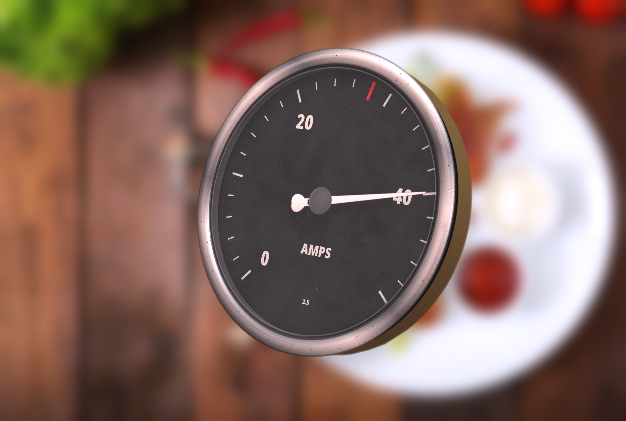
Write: 40 A
